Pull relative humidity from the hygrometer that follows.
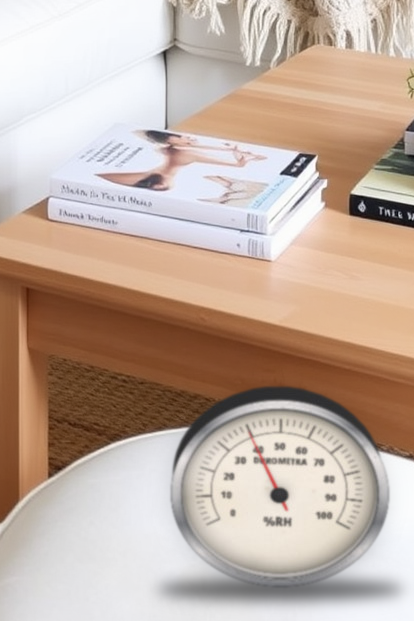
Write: 40 %
